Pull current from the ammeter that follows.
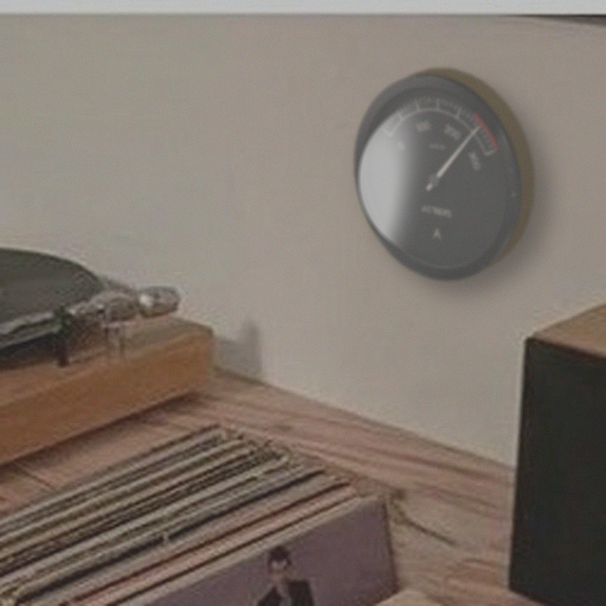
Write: 250 A
